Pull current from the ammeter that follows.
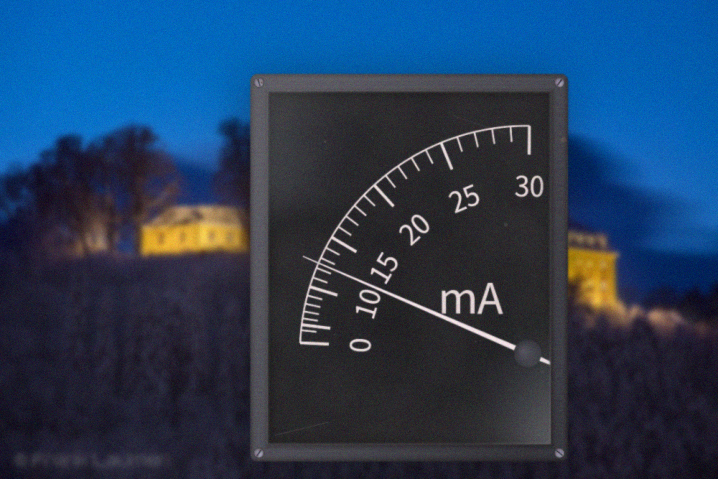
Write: 12.5 mA
